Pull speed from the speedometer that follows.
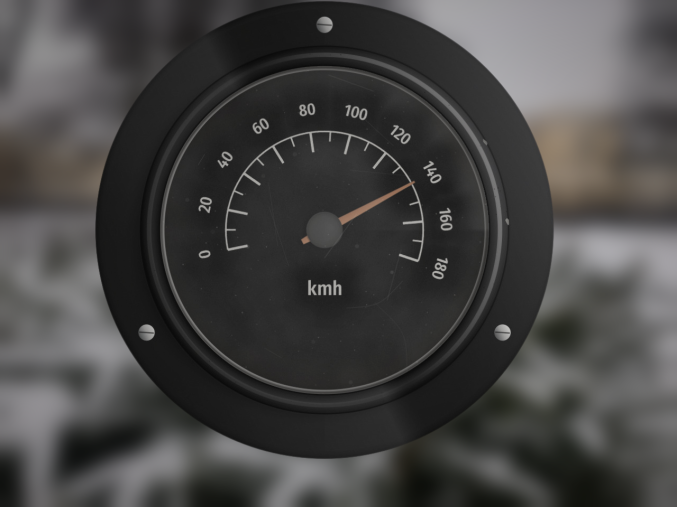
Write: 140 km/h
